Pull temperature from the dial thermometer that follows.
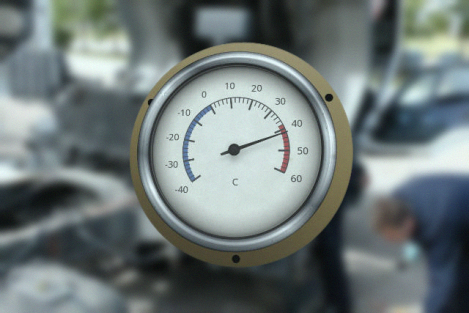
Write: 42 °C
